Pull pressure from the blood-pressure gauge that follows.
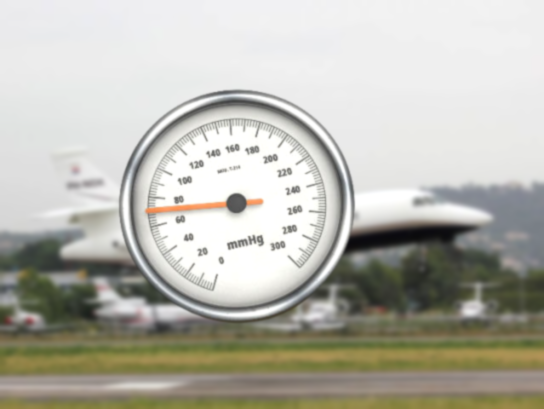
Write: 70 mmHg
